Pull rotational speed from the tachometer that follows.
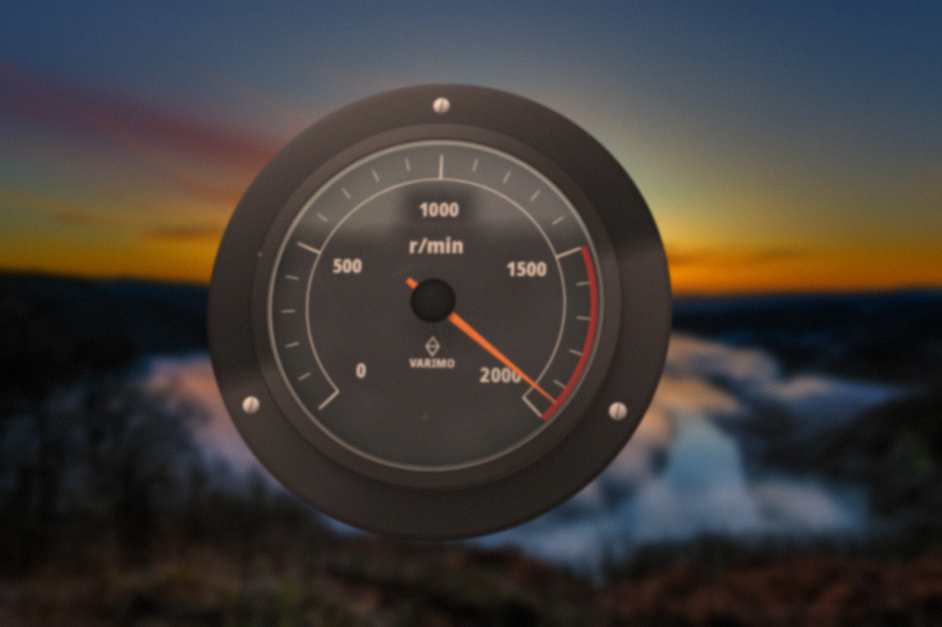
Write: 1950 rpm
